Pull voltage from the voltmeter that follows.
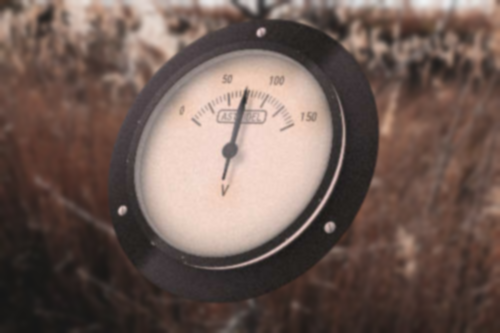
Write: 75 V
